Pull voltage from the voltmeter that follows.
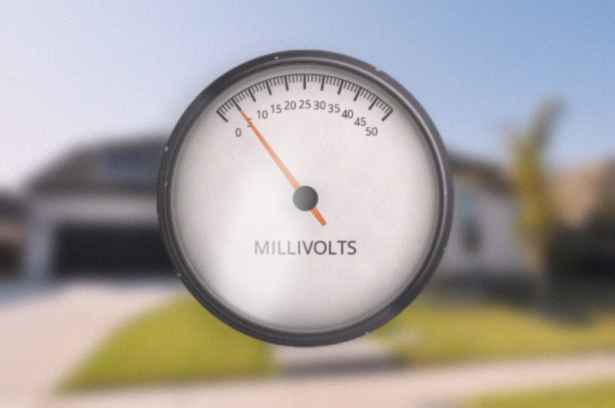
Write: 5 mV
